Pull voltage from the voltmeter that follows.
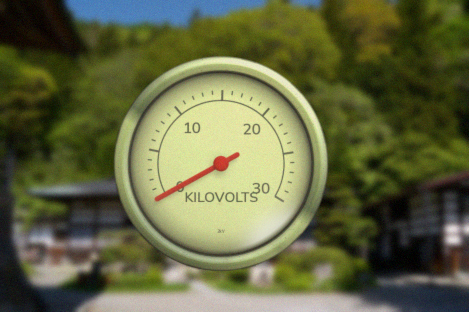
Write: 0 kV
